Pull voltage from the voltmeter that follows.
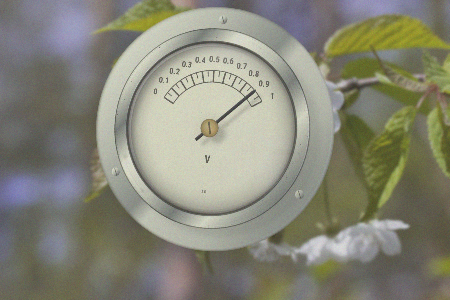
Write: 0.9 V
